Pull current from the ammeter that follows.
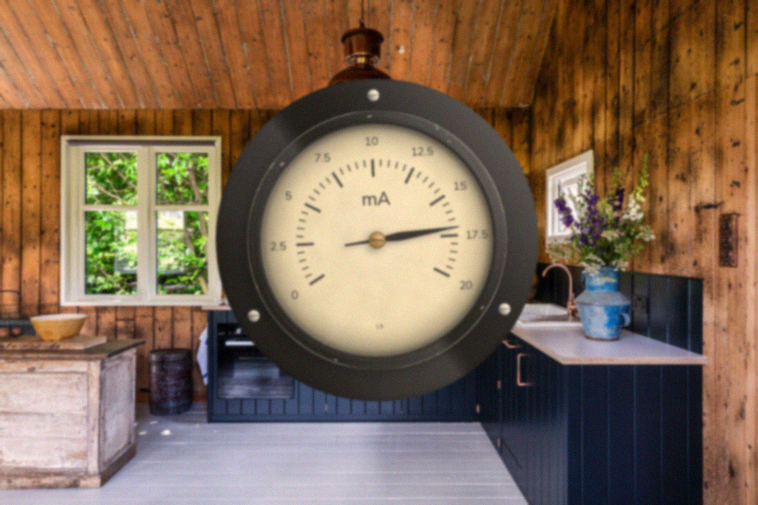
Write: 17 mA
